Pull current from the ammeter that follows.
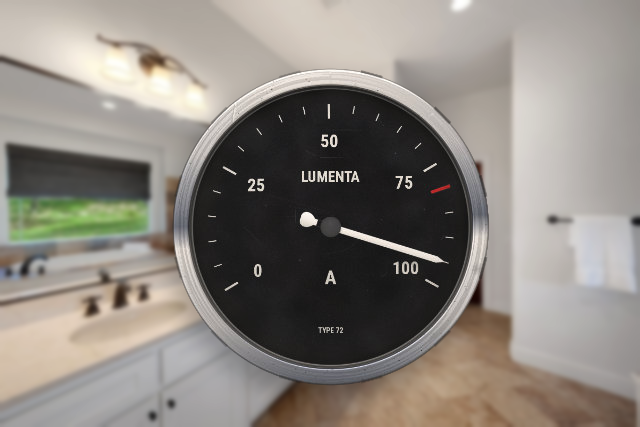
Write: 95 A
